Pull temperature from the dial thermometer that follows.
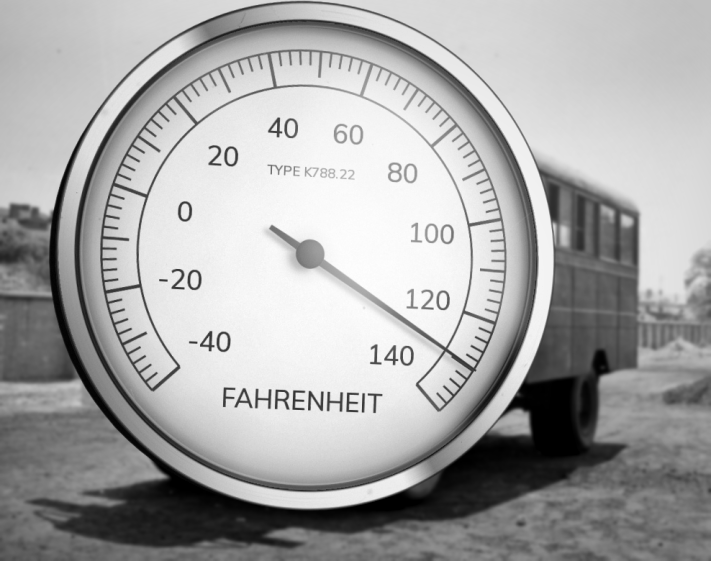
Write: 130 °F
